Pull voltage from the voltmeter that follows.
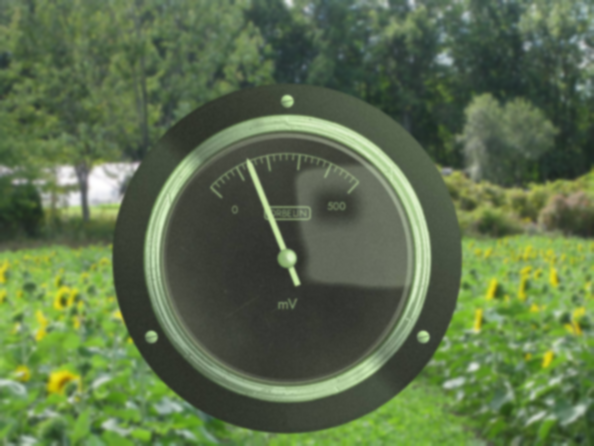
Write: 140 mV
